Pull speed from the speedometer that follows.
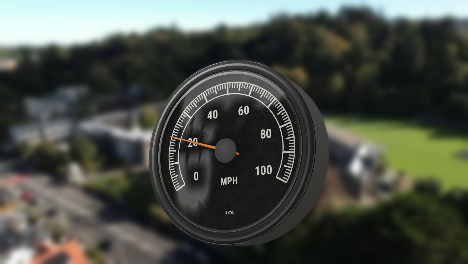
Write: 20 mph
